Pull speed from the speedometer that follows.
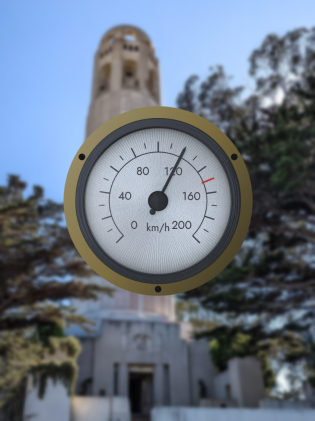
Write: 120 km/h
